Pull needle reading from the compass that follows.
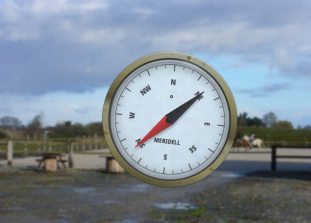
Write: 225 °
